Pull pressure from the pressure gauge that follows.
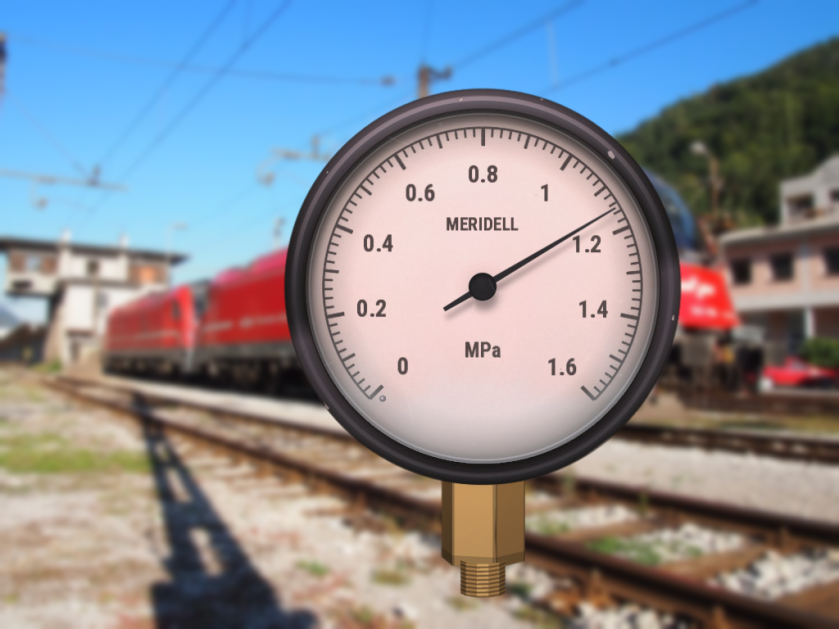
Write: 1.15 MPa
